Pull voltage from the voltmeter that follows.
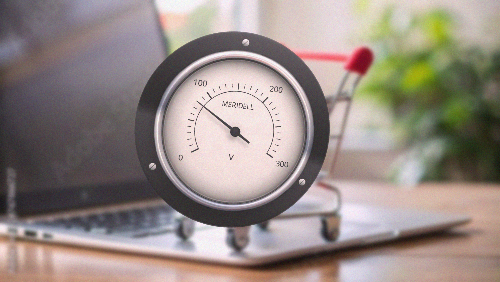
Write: 80 V
